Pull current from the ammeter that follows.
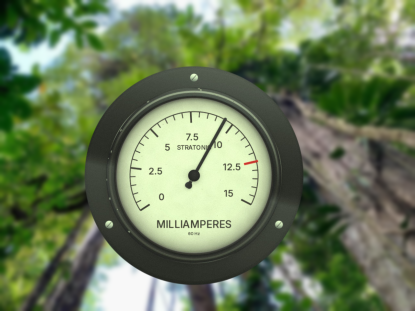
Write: 9.5 mA
